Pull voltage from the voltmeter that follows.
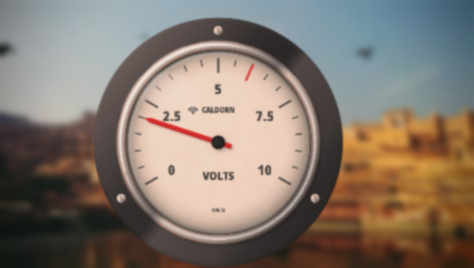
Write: 2 V
